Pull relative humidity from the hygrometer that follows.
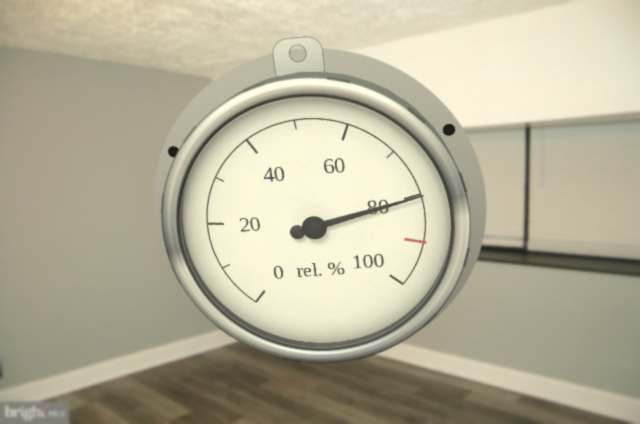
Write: 80 %
